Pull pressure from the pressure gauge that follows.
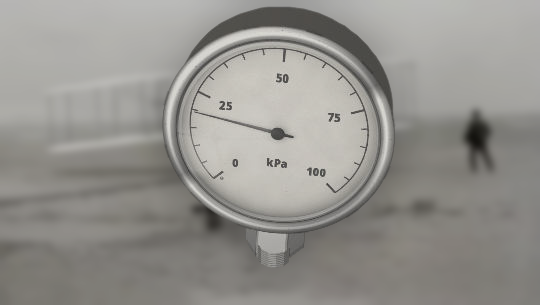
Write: 20 kPa
